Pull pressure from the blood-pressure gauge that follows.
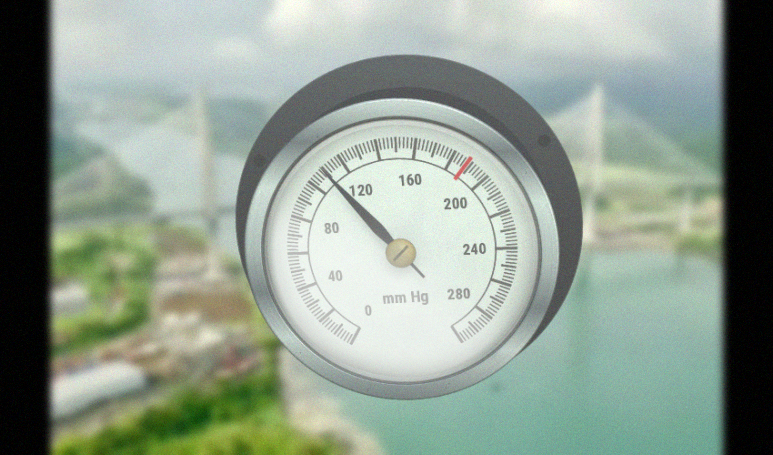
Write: 110 mmHg
